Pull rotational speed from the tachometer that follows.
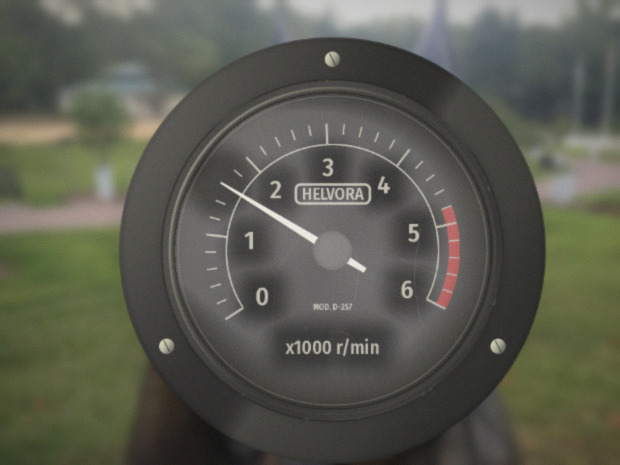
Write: 1600 rpm
